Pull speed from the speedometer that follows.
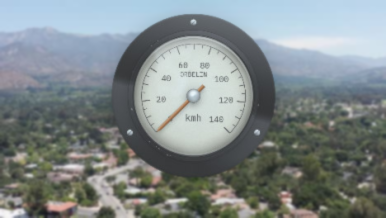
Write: 0 km/h
